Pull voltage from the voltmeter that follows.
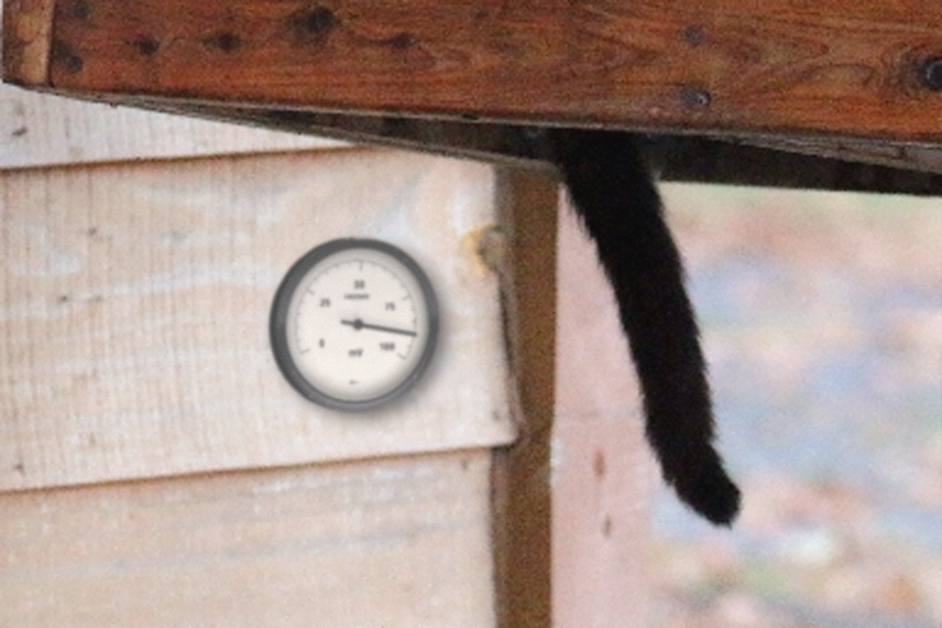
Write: 90 mV
